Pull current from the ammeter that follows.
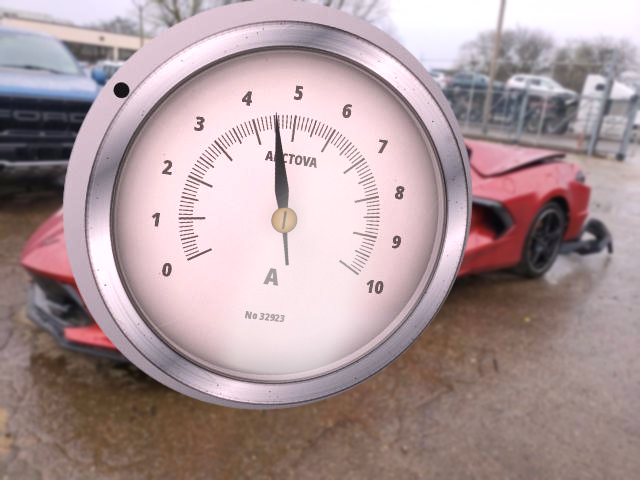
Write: 4.5 A
